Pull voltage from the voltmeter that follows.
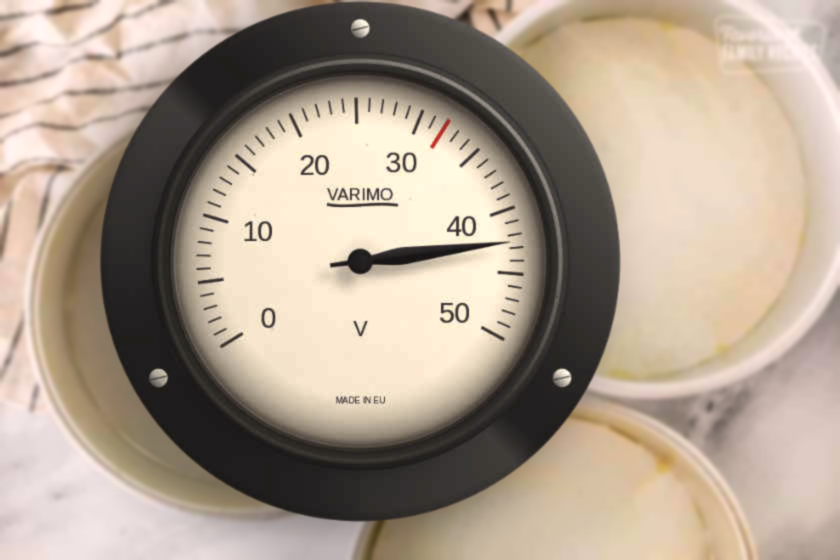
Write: 42.5 V
